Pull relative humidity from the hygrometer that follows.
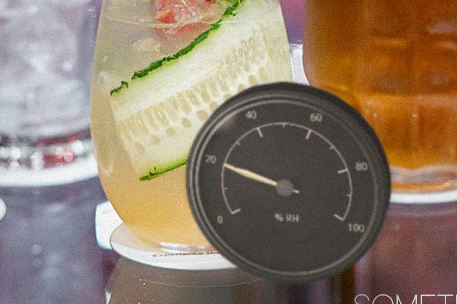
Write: 20 %
